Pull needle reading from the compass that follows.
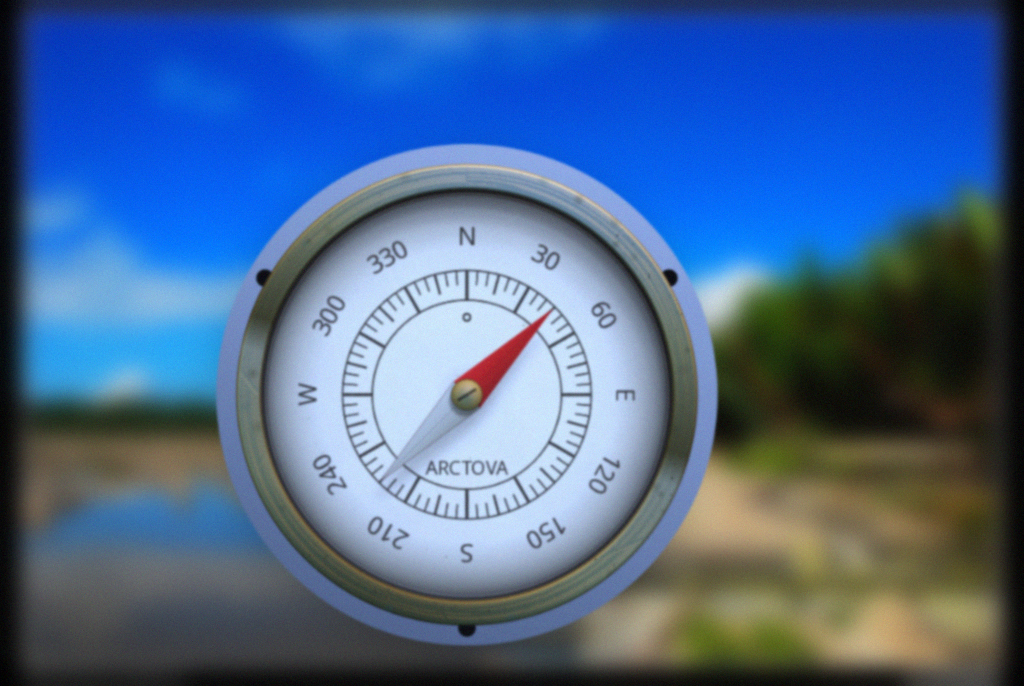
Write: 45 °
